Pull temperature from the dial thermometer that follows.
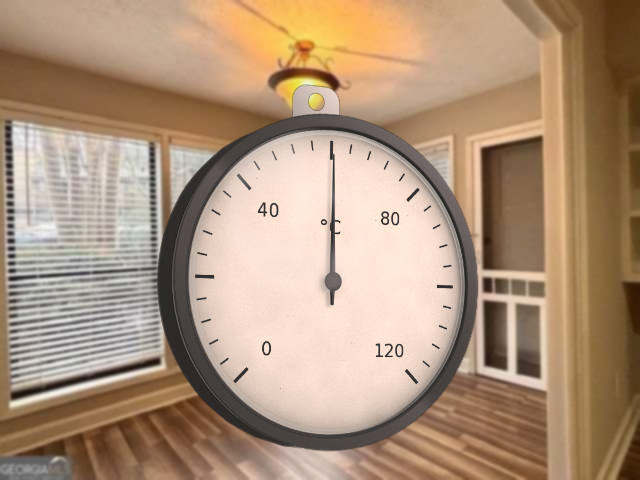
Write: 60 °C
